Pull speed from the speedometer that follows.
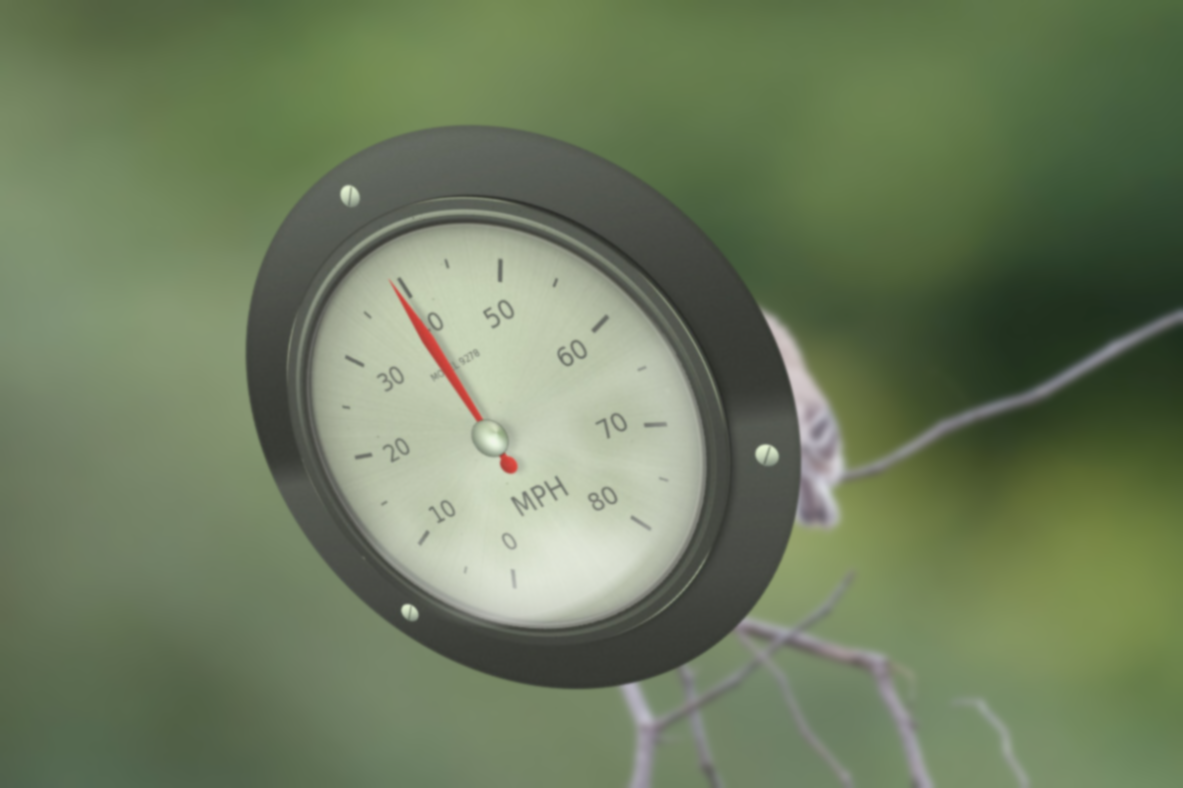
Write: 40 mph
